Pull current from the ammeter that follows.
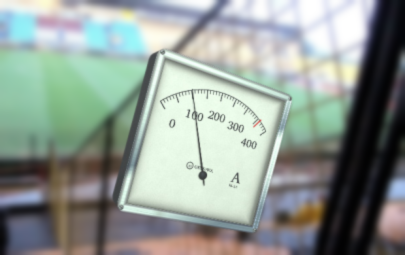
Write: 100 A
